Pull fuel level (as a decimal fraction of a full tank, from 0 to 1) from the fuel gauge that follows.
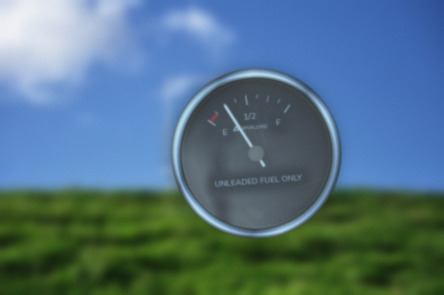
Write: 0.25
